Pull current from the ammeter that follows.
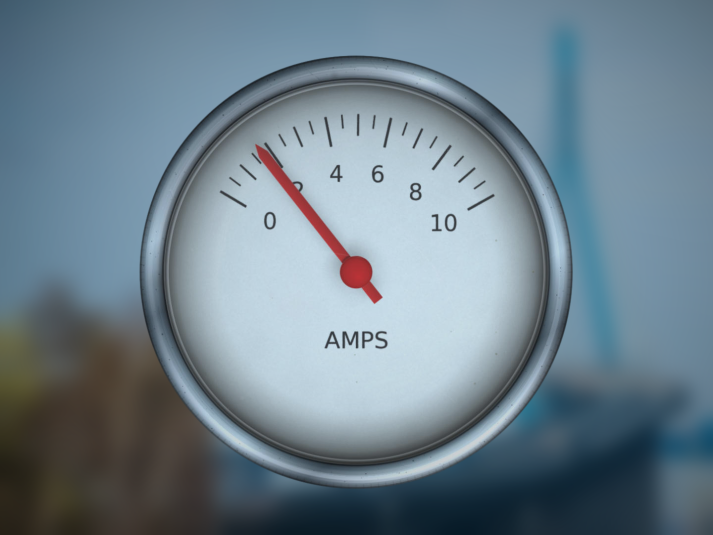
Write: 1.75 A
